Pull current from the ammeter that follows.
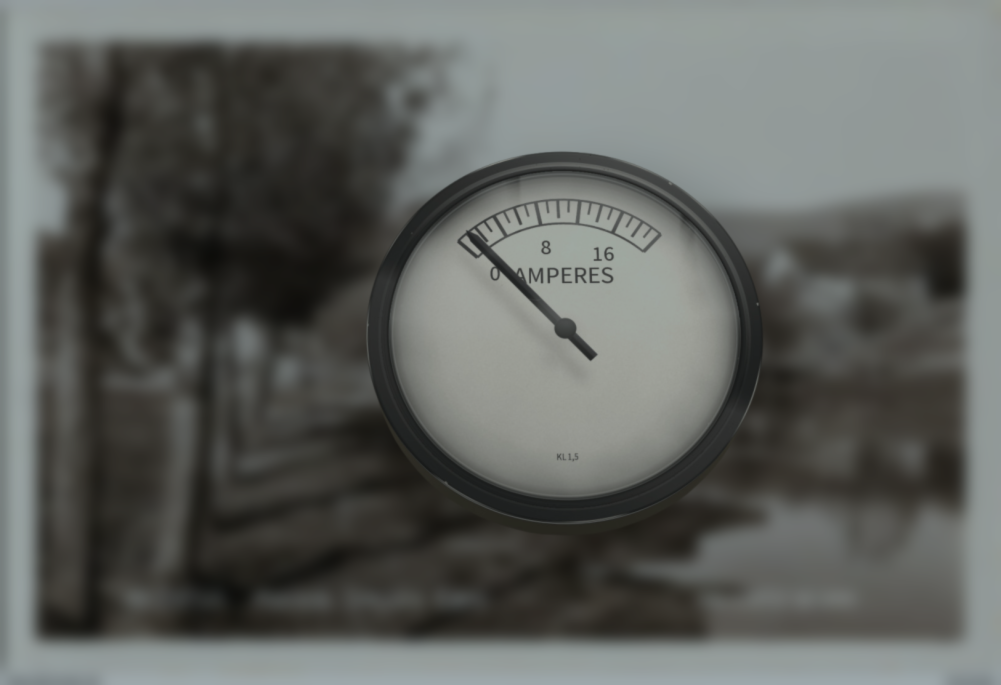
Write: 1 A
